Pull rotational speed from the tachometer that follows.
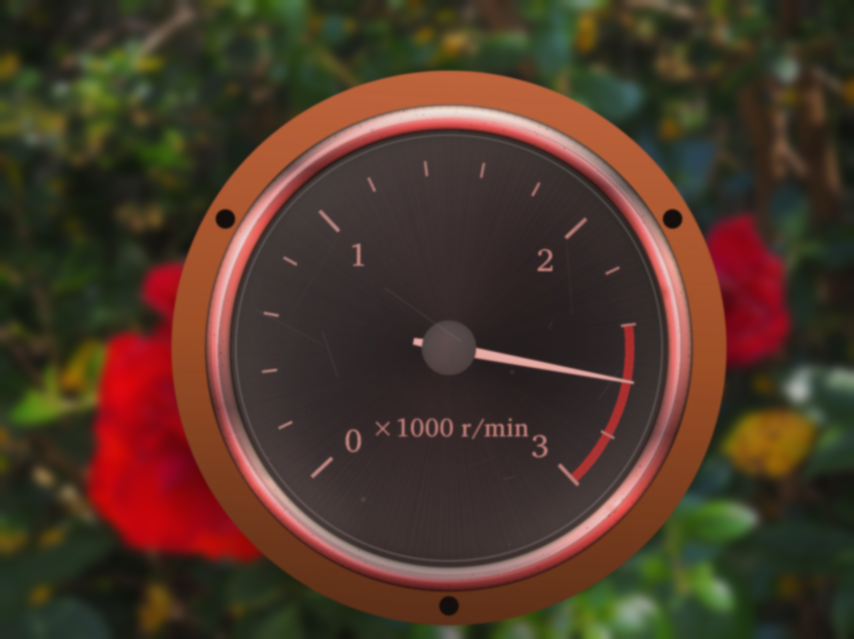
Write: 2600 rpm
